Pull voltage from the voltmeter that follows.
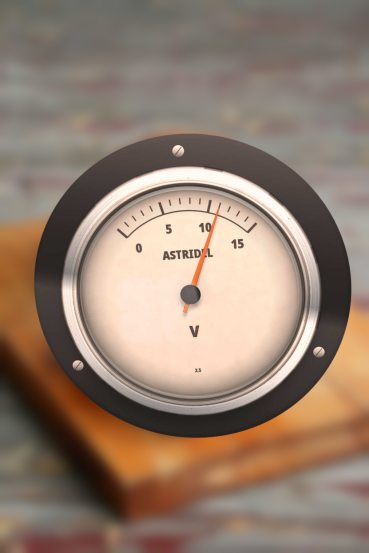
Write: 11 V
